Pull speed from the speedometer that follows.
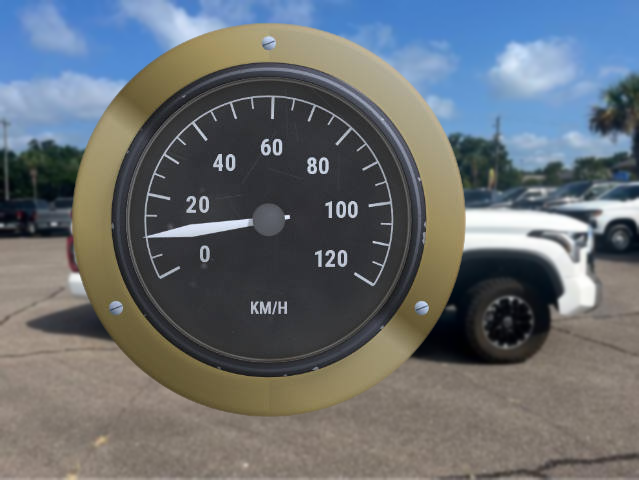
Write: 10 km/h
